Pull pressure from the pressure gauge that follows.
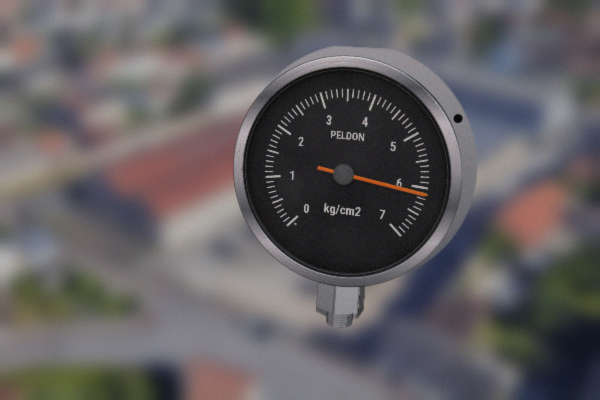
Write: 6.1 kg/cm²
